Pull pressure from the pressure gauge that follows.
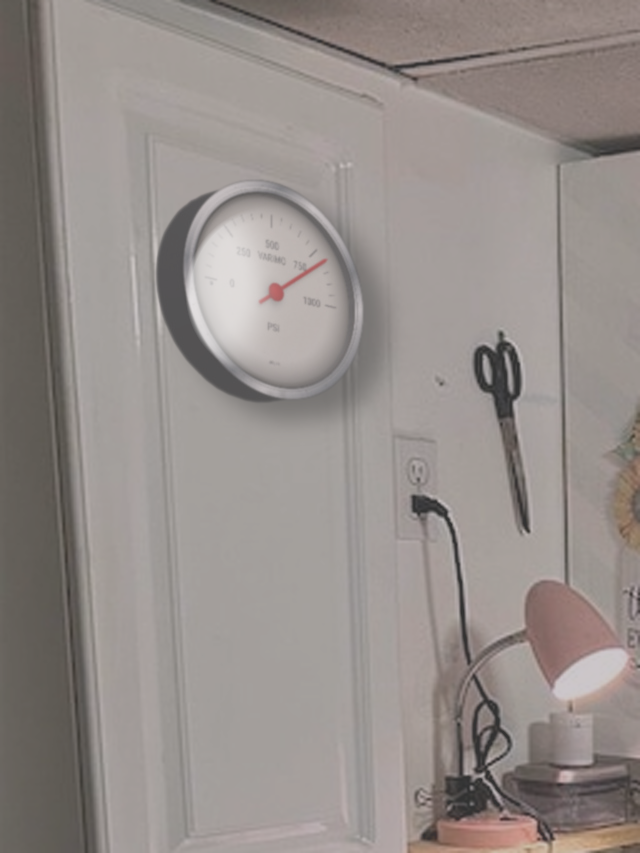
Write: 800 psi
